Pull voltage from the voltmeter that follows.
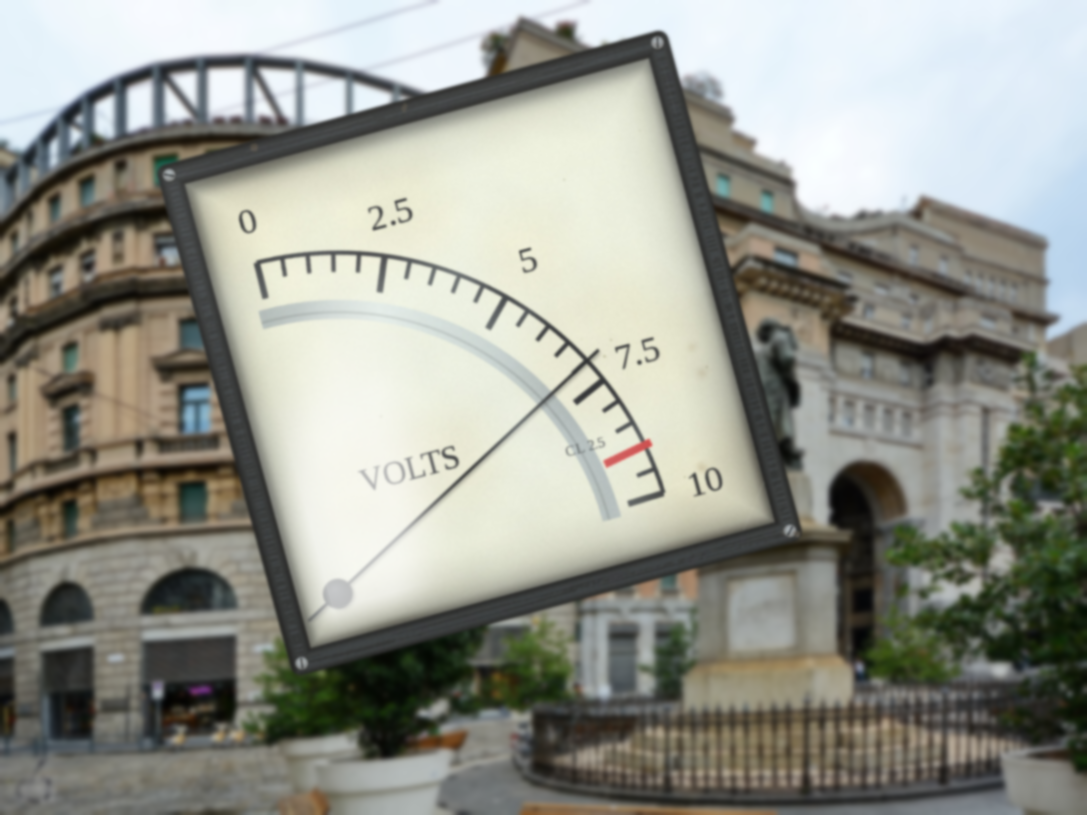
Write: 7 V
